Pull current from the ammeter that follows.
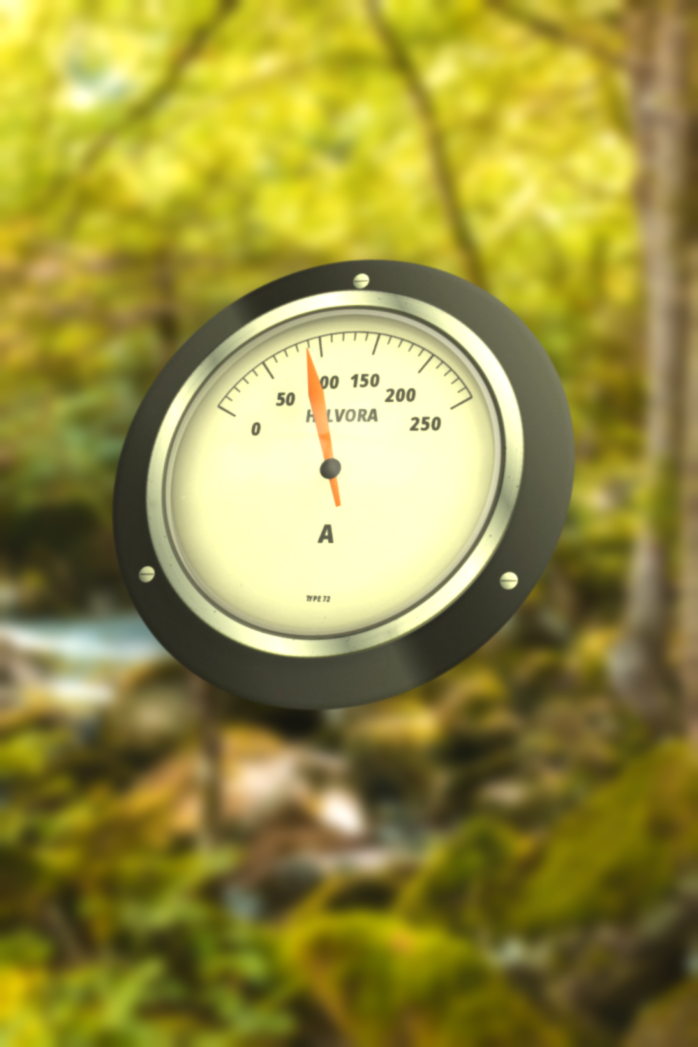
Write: 90 A
